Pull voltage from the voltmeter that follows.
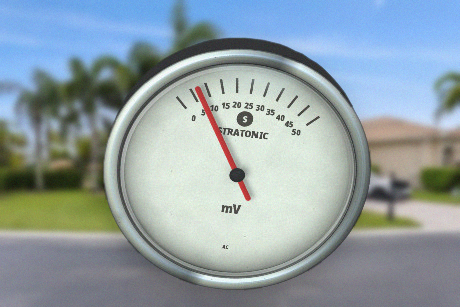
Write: 7.5 mV
